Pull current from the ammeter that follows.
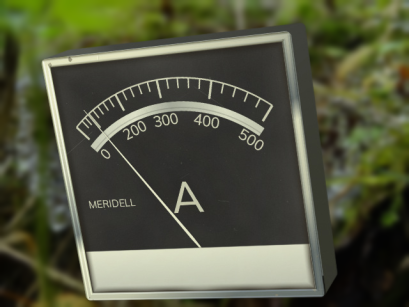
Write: 100 A
